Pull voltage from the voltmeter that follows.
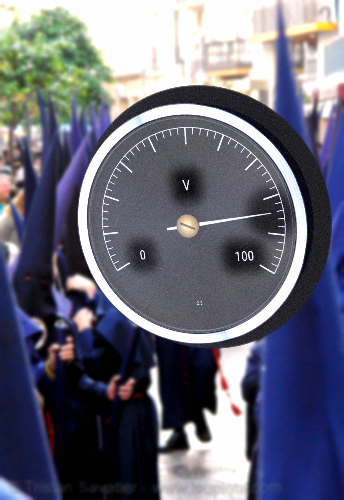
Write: 84 V
